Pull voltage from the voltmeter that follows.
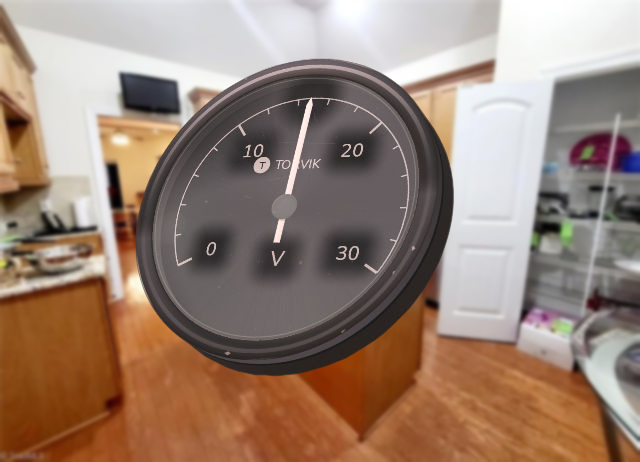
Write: 15 V
